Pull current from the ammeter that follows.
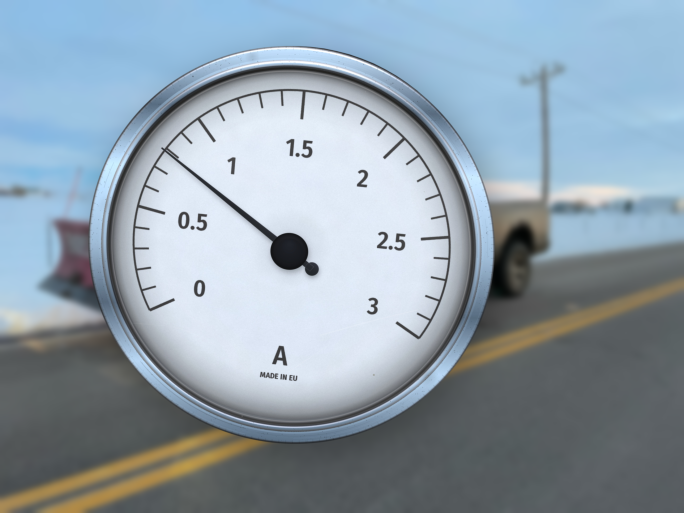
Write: 0.8 A
